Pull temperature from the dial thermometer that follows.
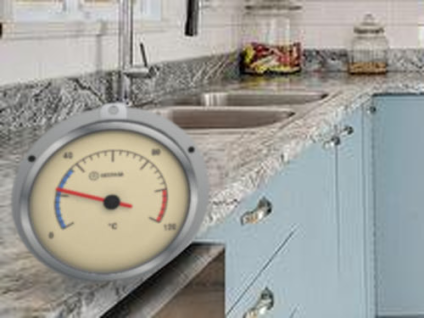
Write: 24 °C
